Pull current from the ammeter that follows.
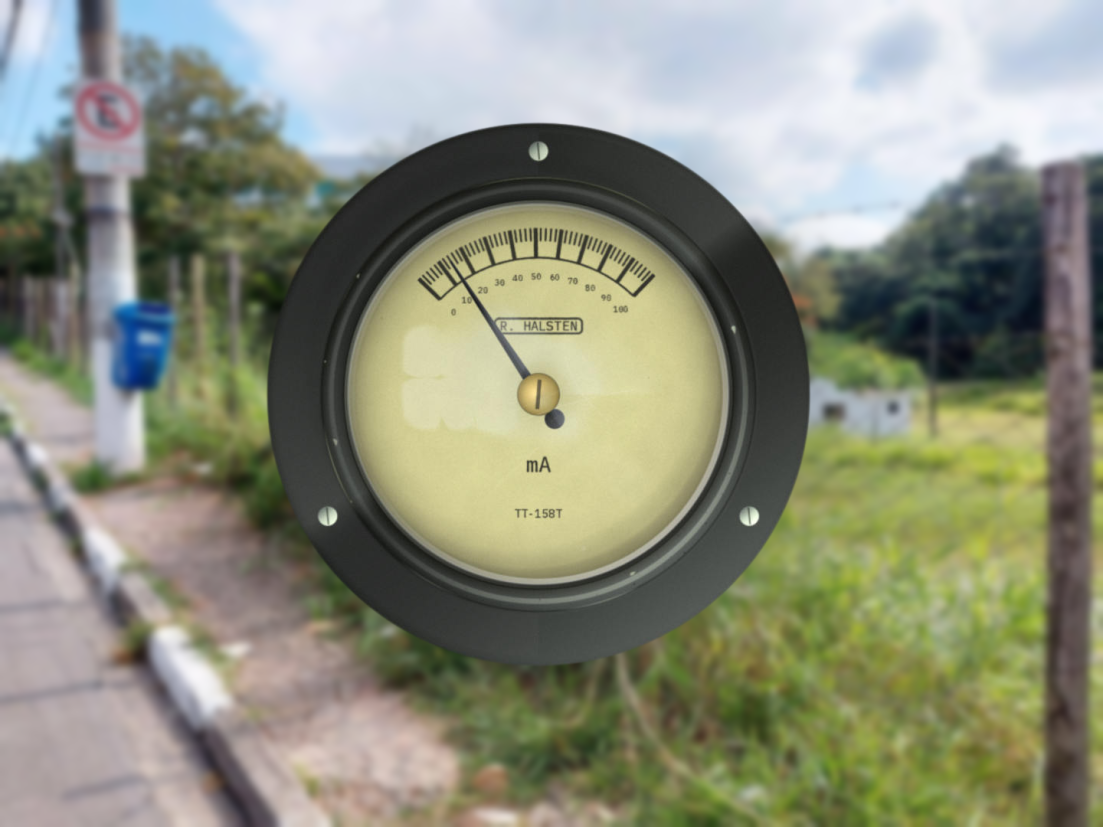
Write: 14 mA
